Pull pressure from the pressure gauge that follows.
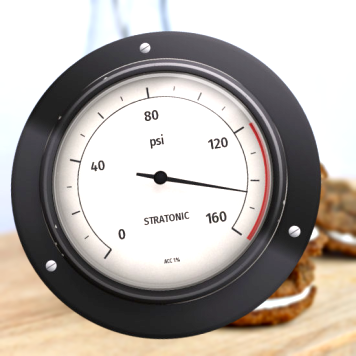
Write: 145 psi
